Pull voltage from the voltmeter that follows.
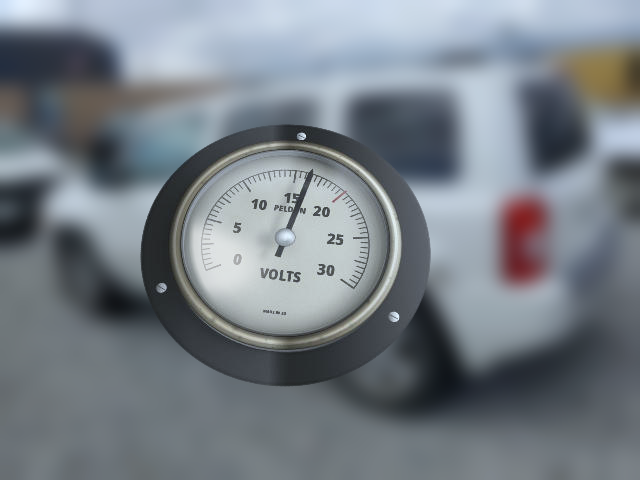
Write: 16.5 V
